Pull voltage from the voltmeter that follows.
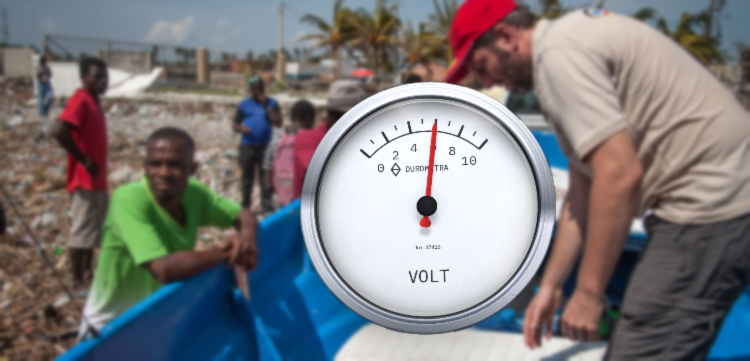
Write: 6 V
